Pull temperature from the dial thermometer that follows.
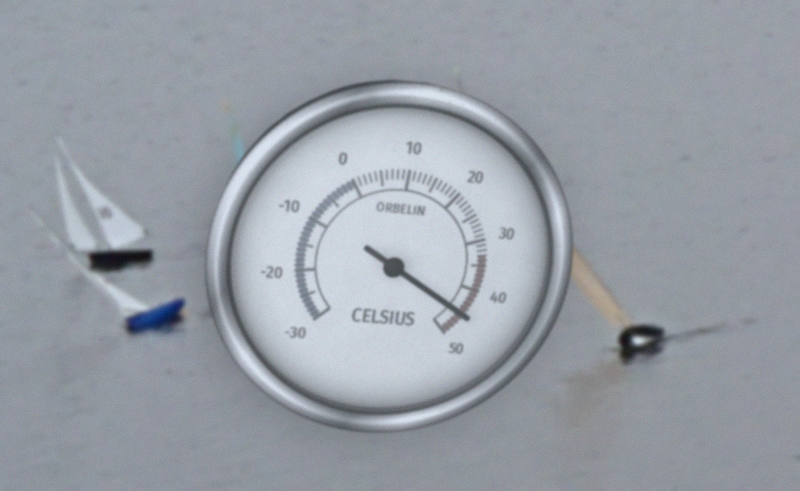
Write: 45 °C
